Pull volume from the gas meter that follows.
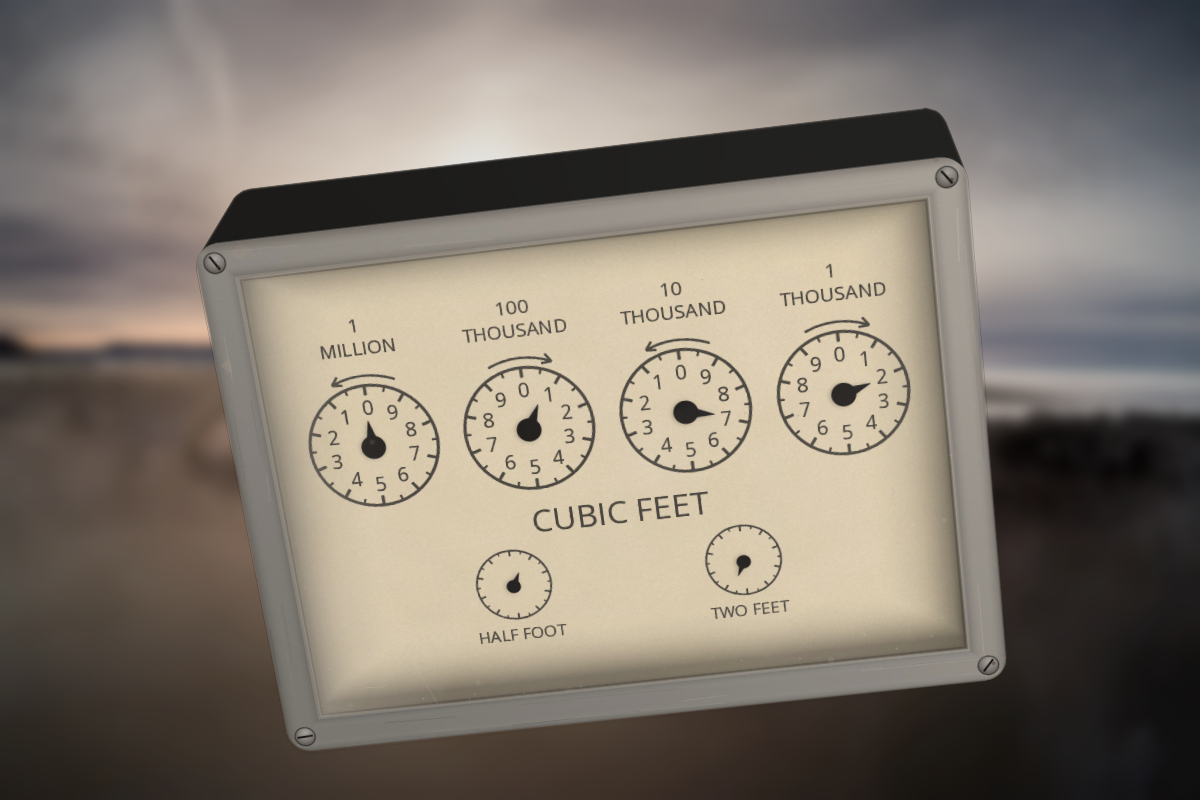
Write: 7200 ft³
